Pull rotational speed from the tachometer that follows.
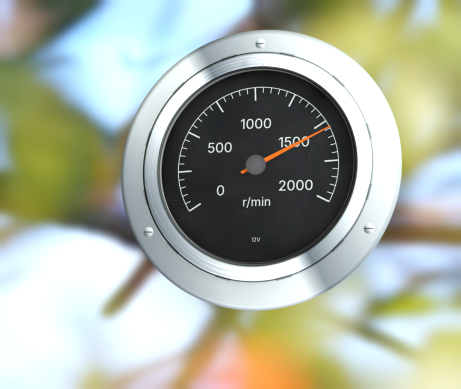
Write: 1550 rpm
